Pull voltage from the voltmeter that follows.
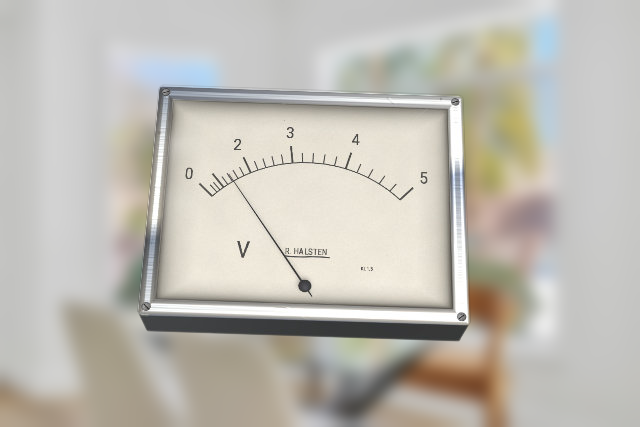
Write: 1.4 V
